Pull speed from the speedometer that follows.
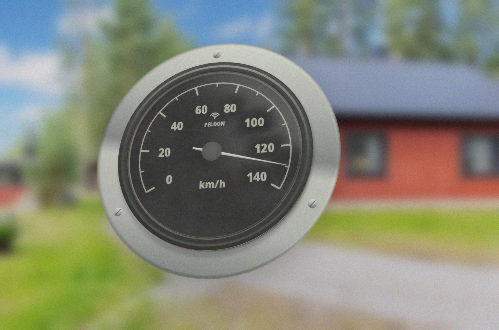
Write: 130 km/h
